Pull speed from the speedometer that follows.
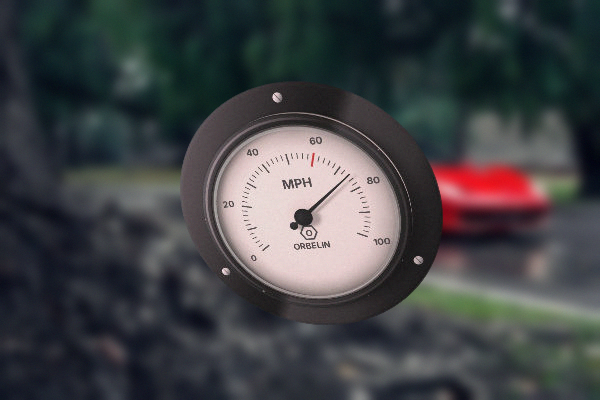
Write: 74 mph
